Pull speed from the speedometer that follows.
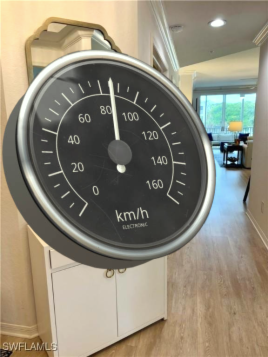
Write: 85 km/h
